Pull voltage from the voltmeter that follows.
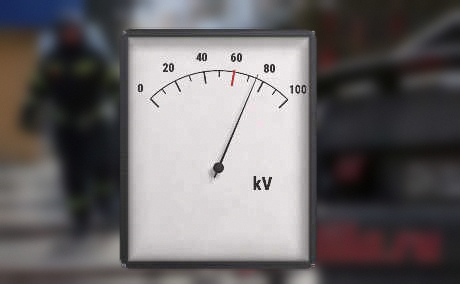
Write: 75 kV
